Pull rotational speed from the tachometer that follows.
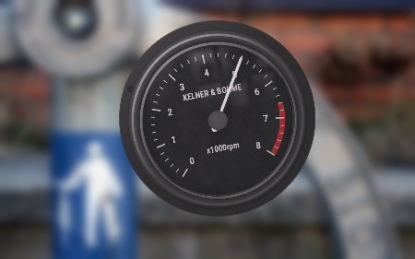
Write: 5000 rpm
